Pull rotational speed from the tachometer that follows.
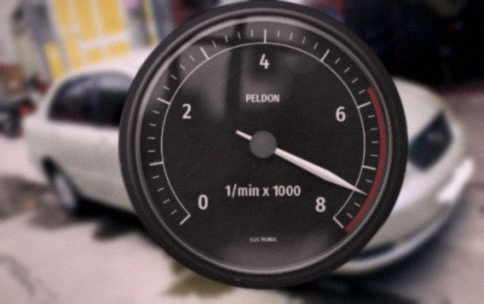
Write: 7400 rpm
